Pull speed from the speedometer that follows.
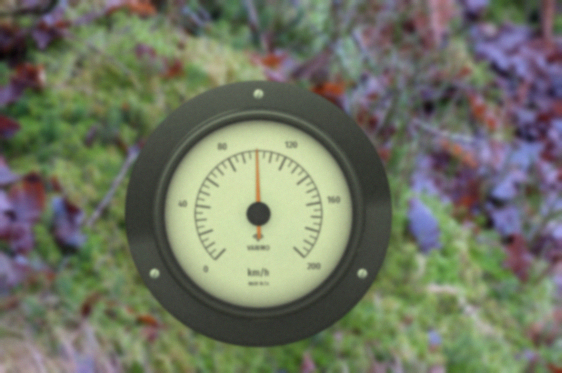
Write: 100 km/h
